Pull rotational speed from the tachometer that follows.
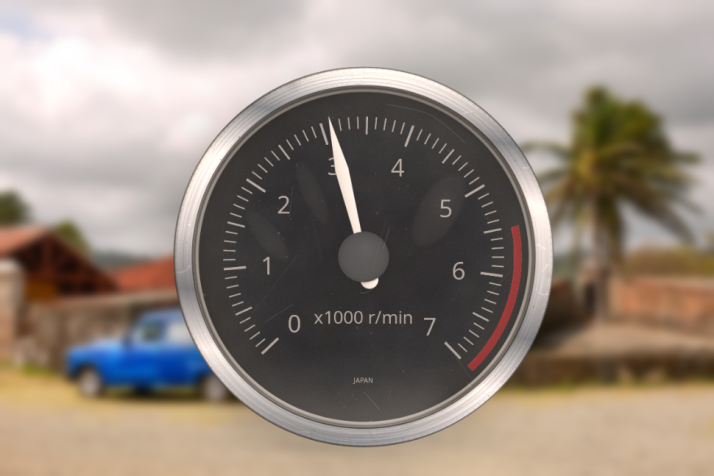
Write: 3100 rpm
